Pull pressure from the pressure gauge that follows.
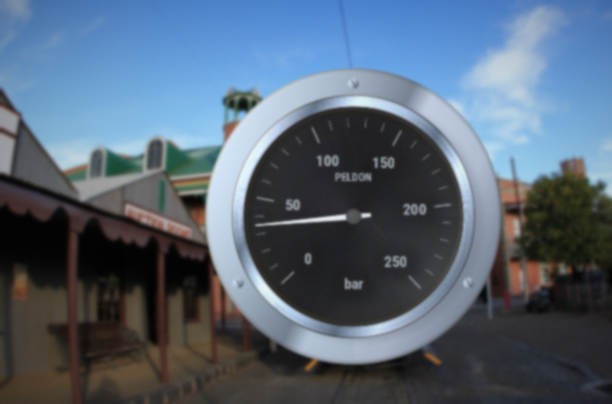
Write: 35 bar
